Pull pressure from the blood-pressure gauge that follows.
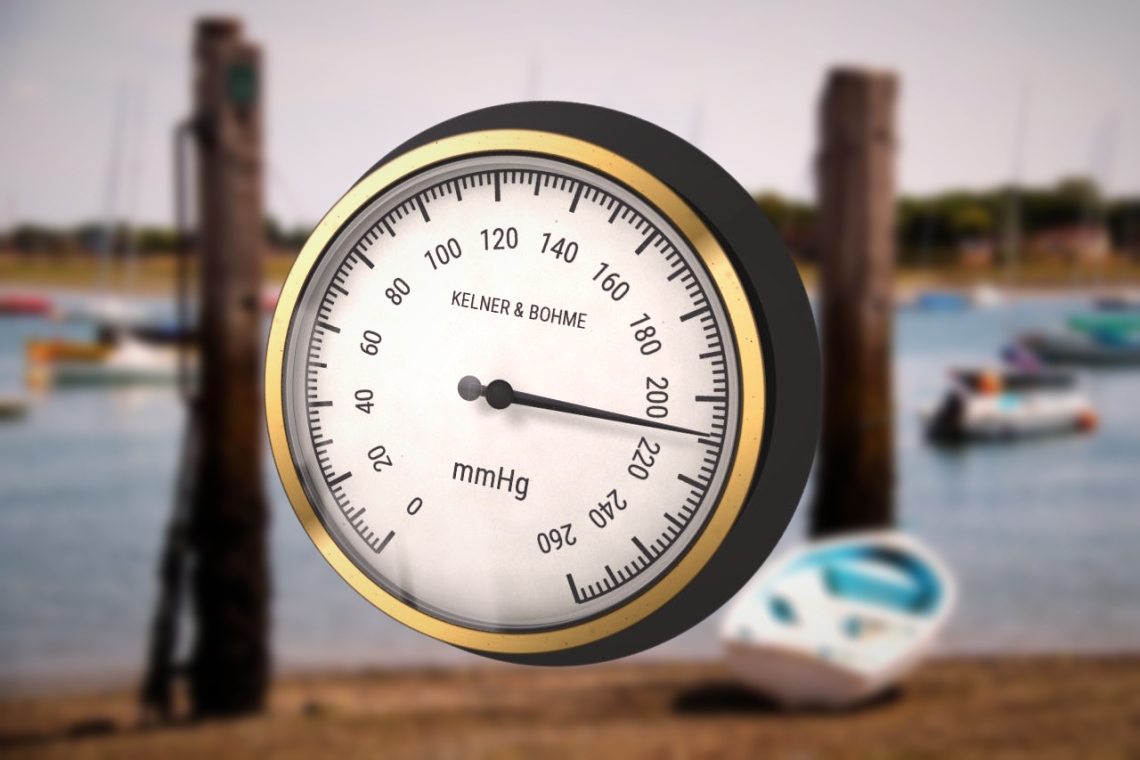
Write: 208 mmHg
